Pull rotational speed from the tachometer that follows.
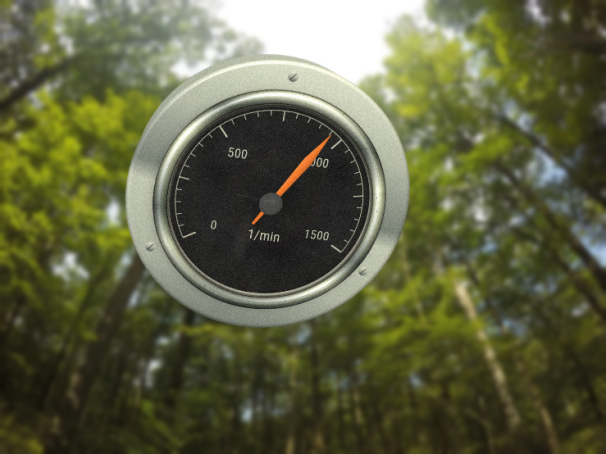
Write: 950 rpm
